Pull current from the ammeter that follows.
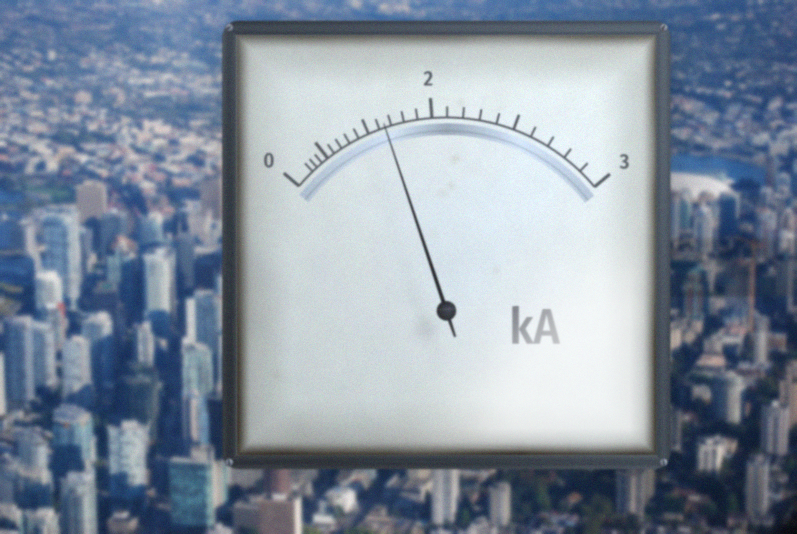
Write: 1.65 kA
